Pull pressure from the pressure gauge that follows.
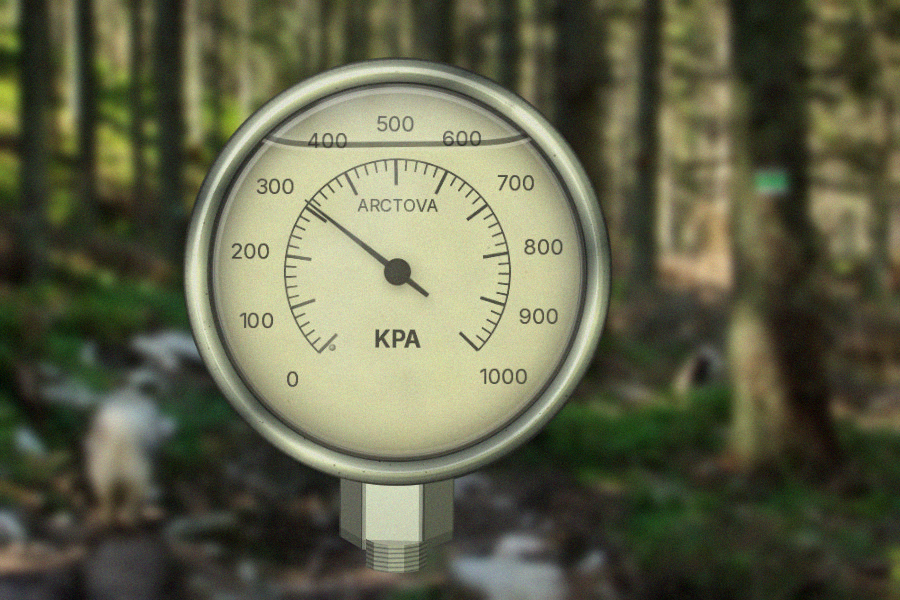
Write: 310 kPa
